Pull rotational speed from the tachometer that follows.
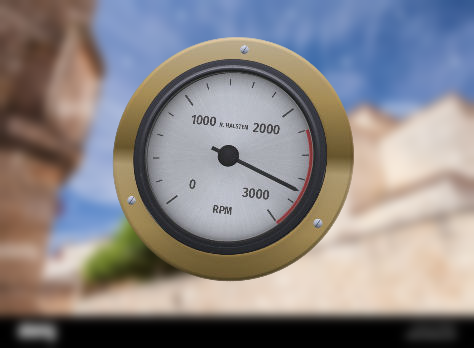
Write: 2700 rpm
